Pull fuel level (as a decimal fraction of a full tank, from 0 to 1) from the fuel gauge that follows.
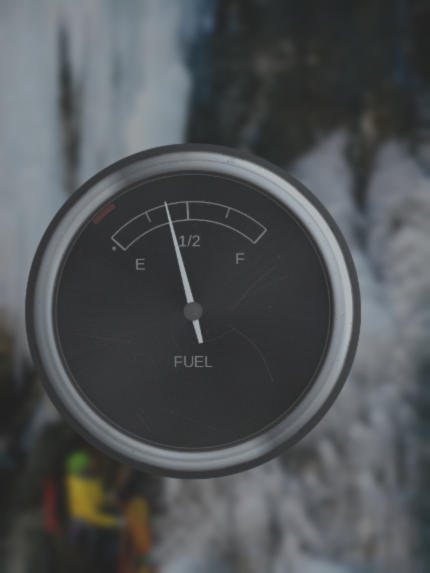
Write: 0.375
